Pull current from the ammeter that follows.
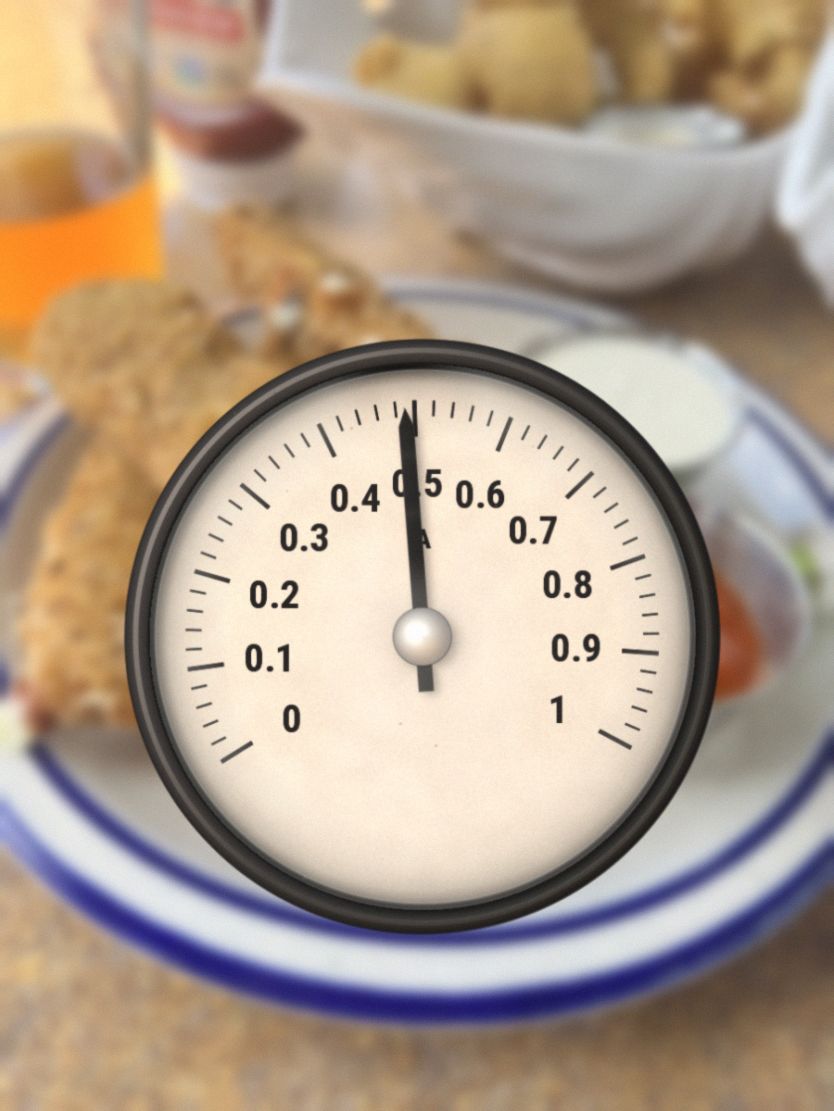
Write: 0.49 A
